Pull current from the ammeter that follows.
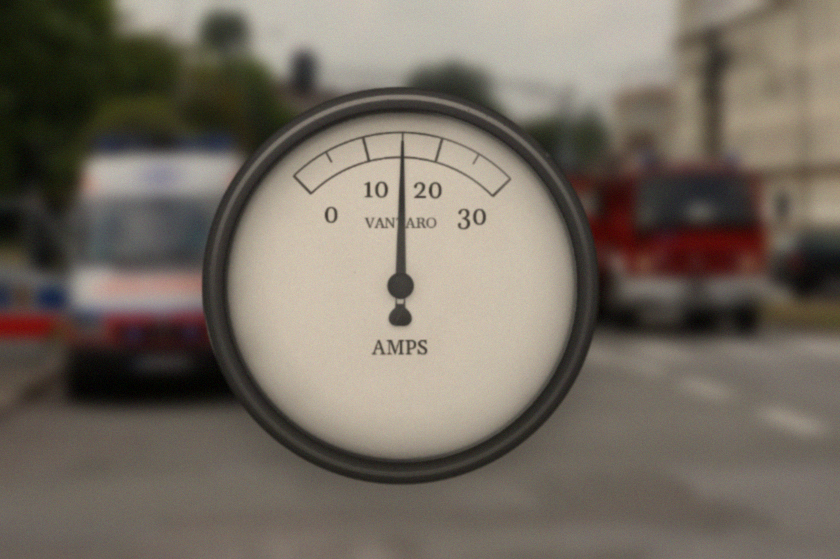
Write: 15 A
